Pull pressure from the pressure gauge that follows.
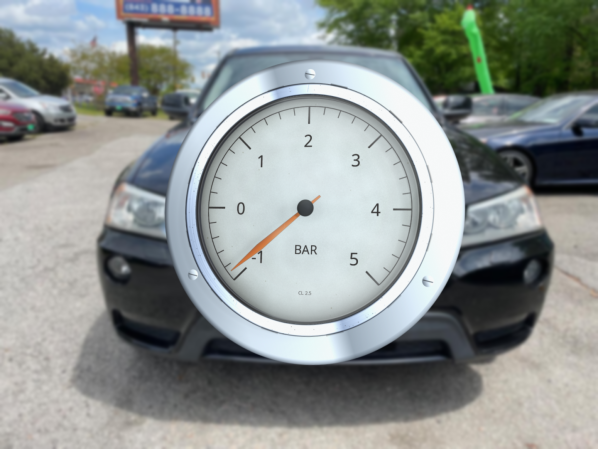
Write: -0.9 bar
